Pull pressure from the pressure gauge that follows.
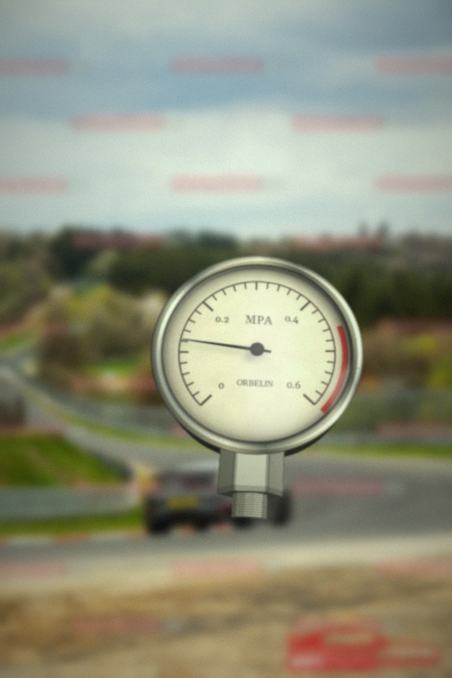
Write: 0.12 MPa
